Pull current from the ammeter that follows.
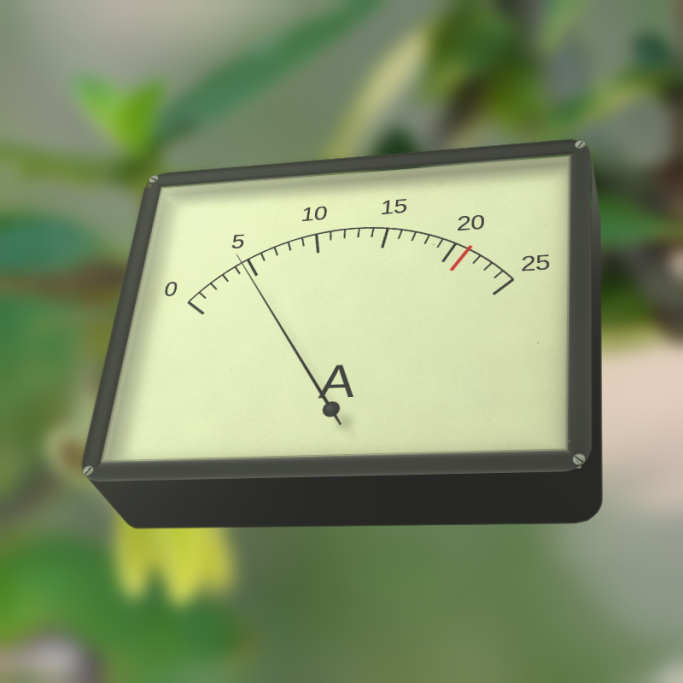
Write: 4.5 A
